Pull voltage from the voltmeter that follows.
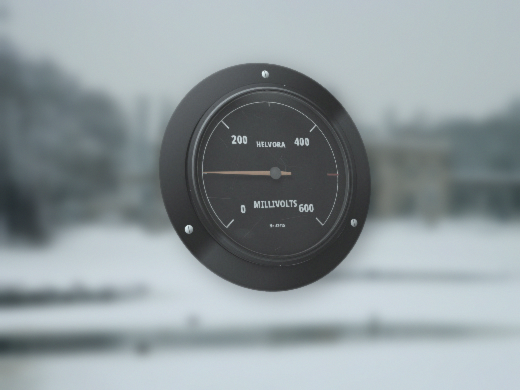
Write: 100 mV
